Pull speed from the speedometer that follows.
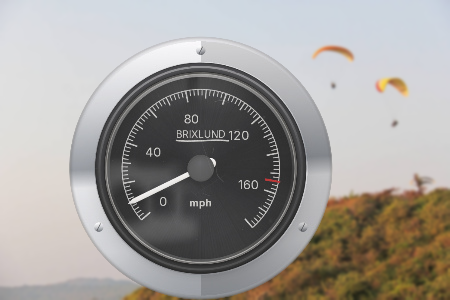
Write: 10 mph
